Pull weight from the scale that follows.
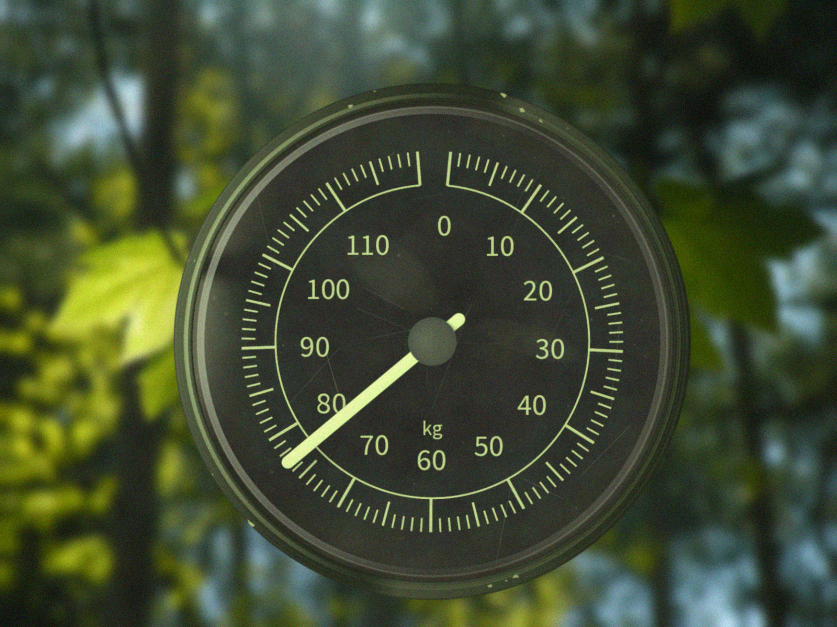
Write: 77 kg
